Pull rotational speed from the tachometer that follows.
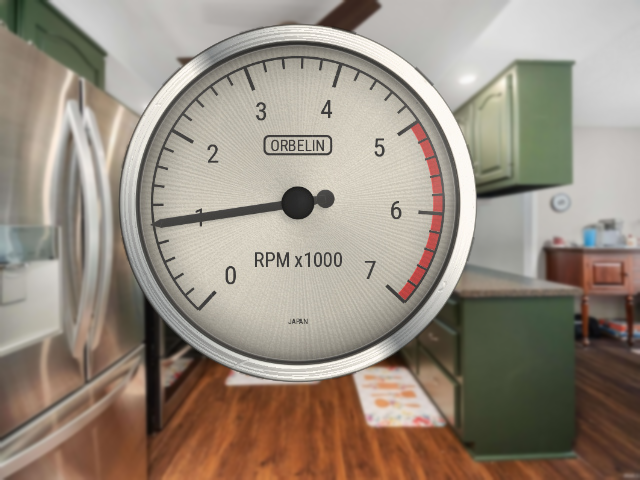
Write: 1000 rpm
